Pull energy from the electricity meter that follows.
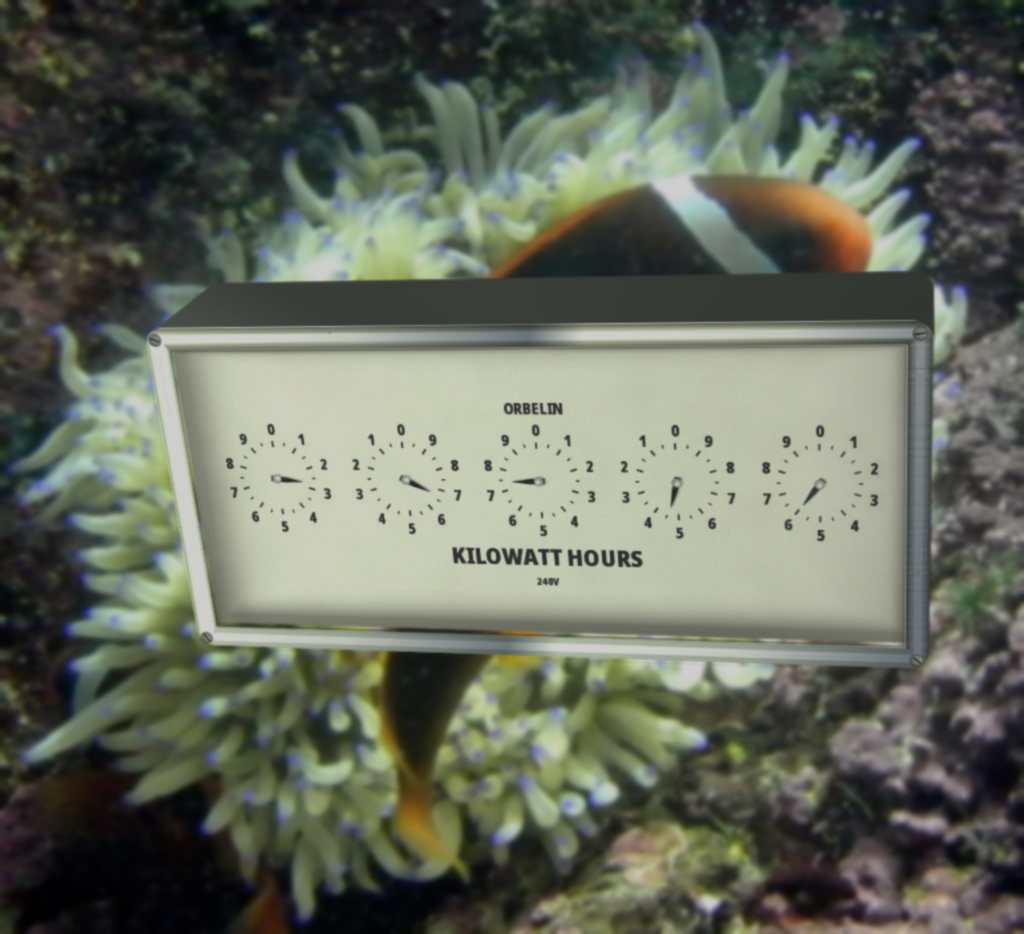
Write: 26746 kWh
